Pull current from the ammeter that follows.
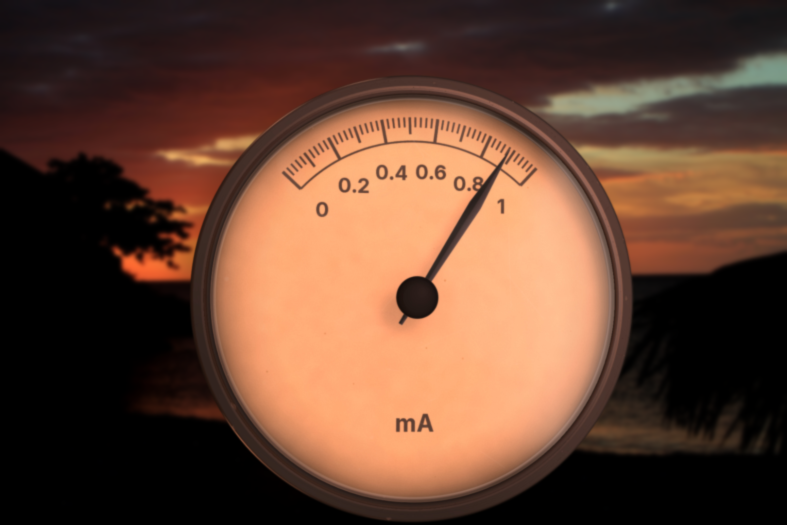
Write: 0.88 mA
